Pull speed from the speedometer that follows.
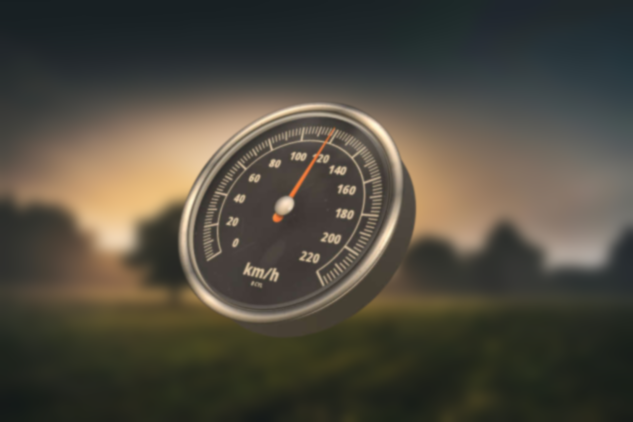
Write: 120 km/h
